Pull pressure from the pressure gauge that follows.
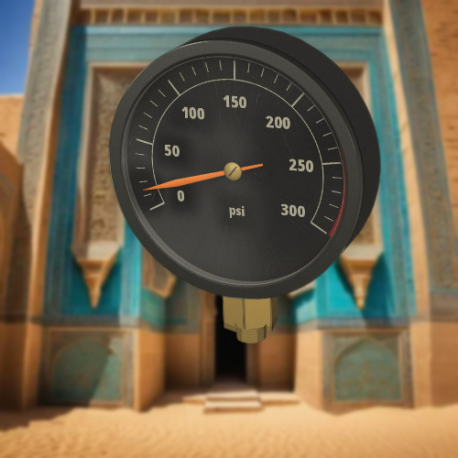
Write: 15 psi
